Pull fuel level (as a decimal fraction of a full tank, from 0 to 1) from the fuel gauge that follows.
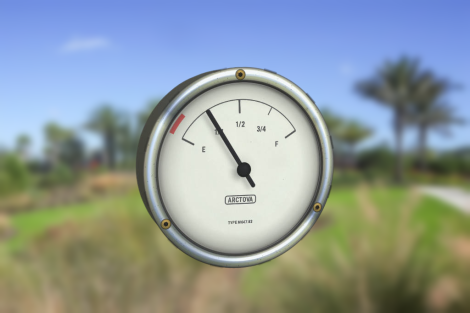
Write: 0.25
